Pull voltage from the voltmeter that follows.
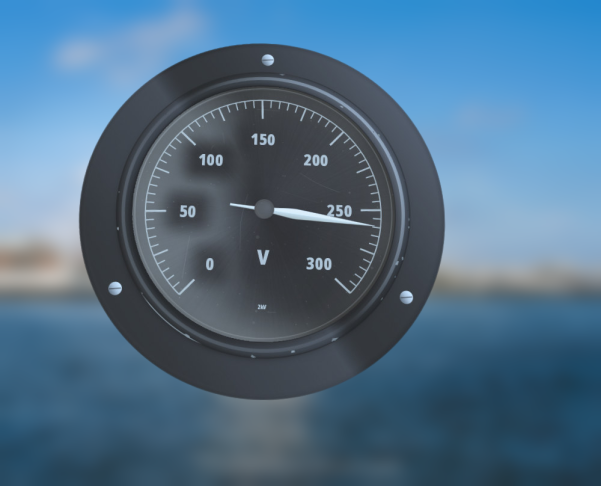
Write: 260 V
